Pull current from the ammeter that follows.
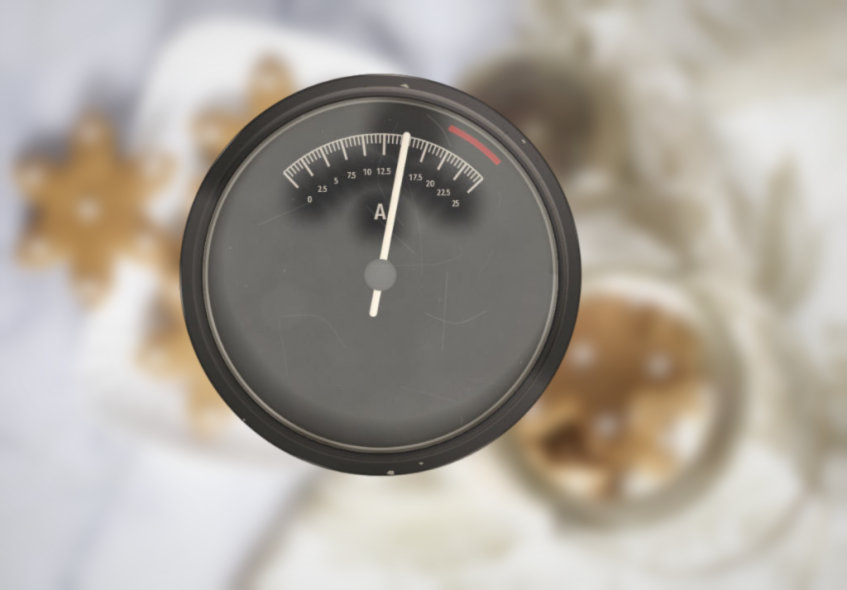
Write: 15 A
